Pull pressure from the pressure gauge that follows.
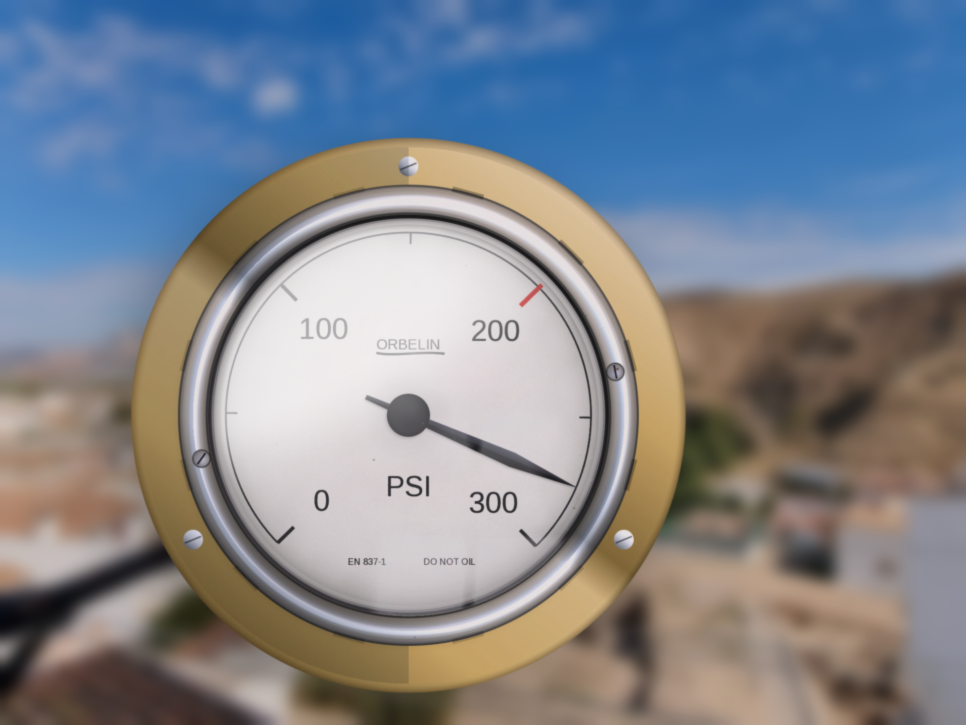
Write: 275 psi
